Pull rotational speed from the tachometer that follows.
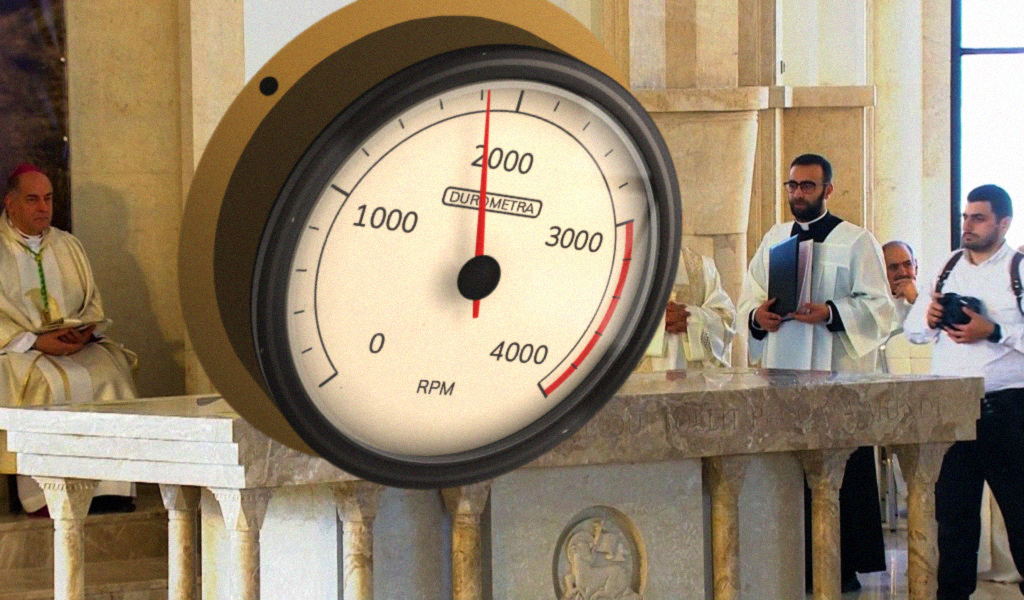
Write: 1800 rpm
